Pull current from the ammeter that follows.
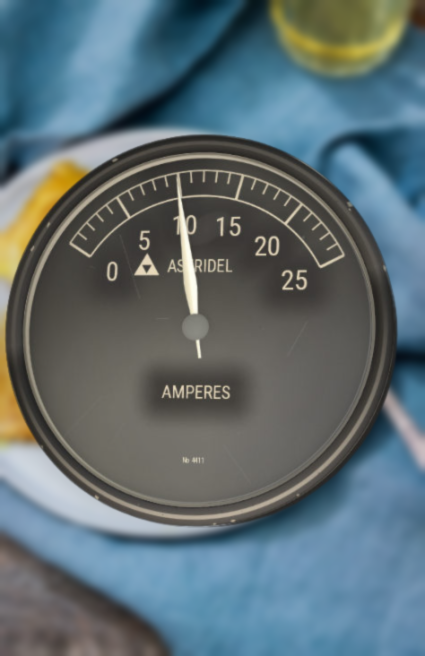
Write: 10 A
